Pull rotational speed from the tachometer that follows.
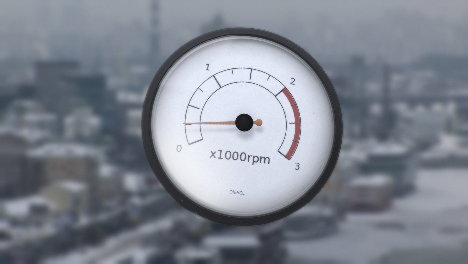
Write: 250 rpm
